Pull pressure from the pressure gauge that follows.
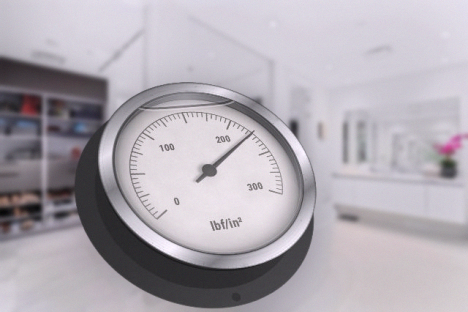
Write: 225 psi
